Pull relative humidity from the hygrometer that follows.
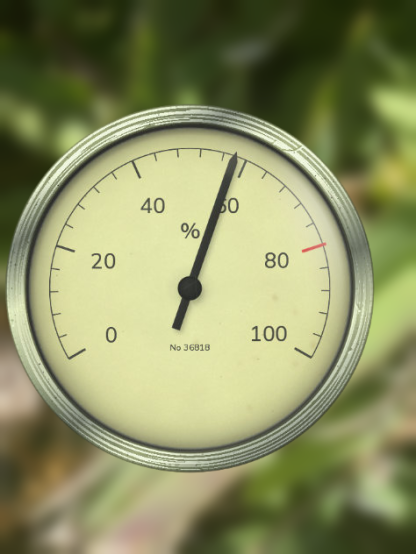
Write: 58 %
